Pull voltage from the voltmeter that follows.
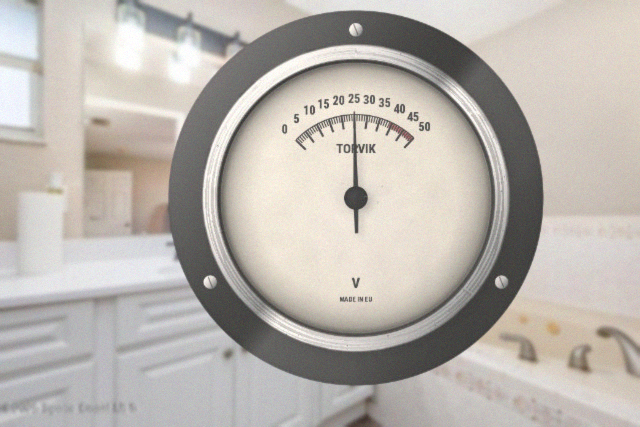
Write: 25 V
